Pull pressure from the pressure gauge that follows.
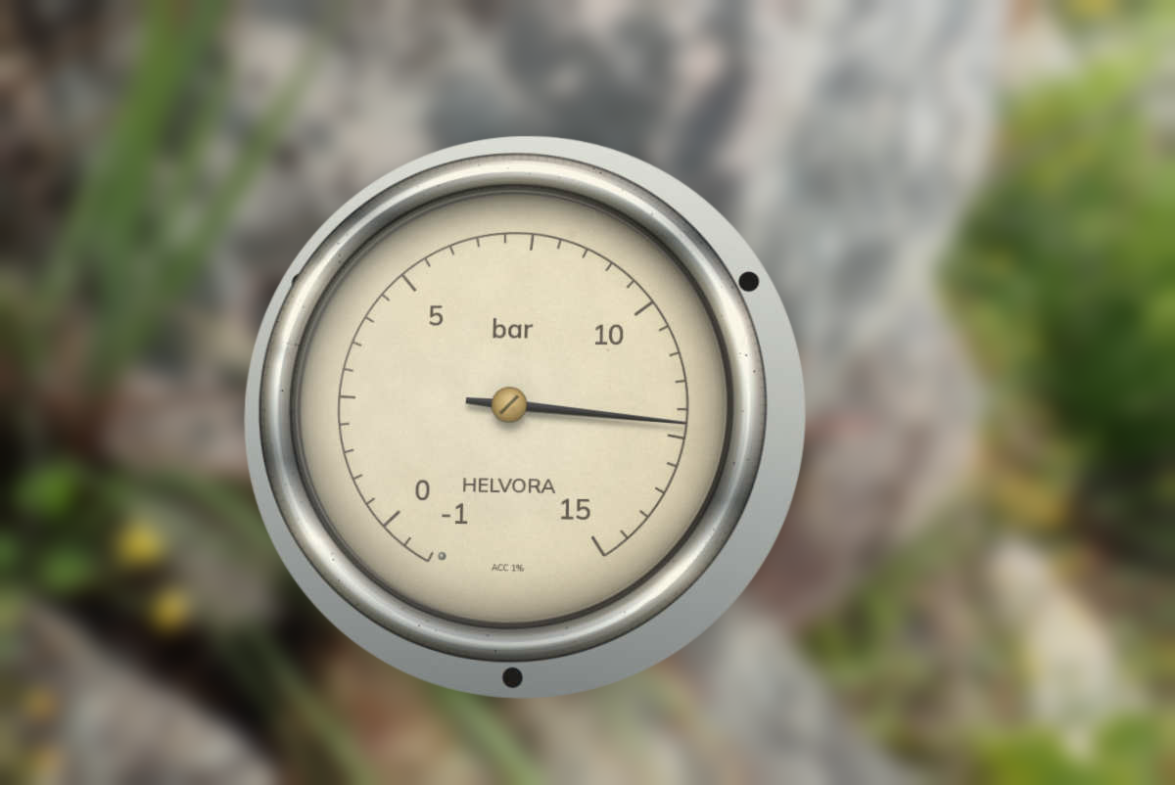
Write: 12.25 bar
